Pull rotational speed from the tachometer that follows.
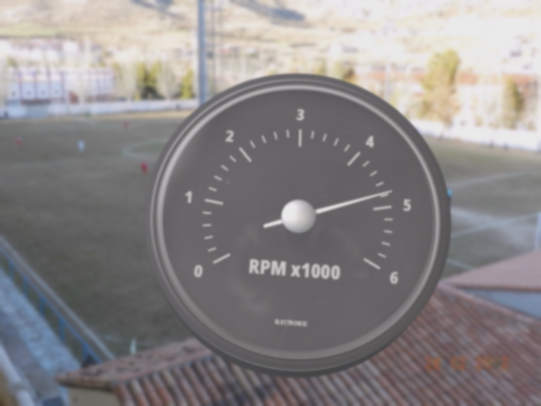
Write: 4800 rpm
